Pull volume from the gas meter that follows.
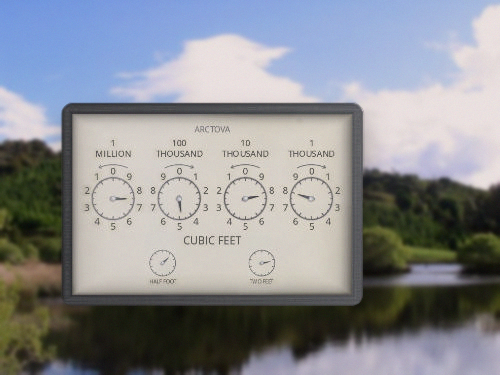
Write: 747800 ft³
